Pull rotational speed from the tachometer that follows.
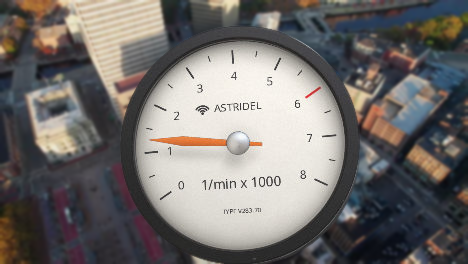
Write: 1250 rpm
